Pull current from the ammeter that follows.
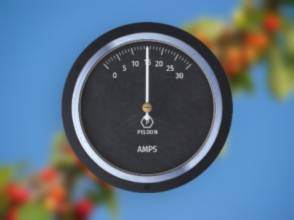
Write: 15 A
